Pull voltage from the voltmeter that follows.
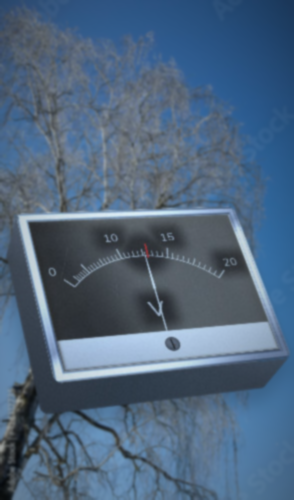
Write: 12.5 V
